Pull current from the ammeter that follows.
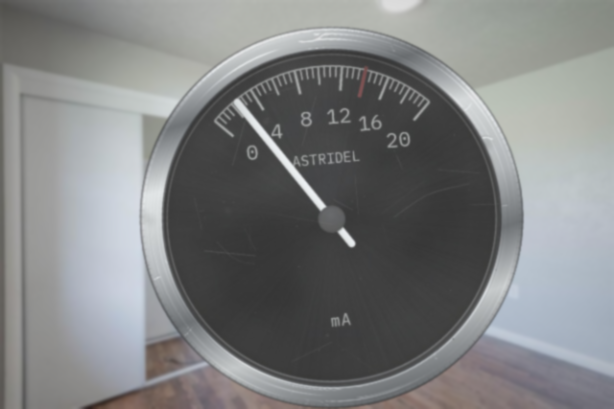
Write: 2.5 mA
